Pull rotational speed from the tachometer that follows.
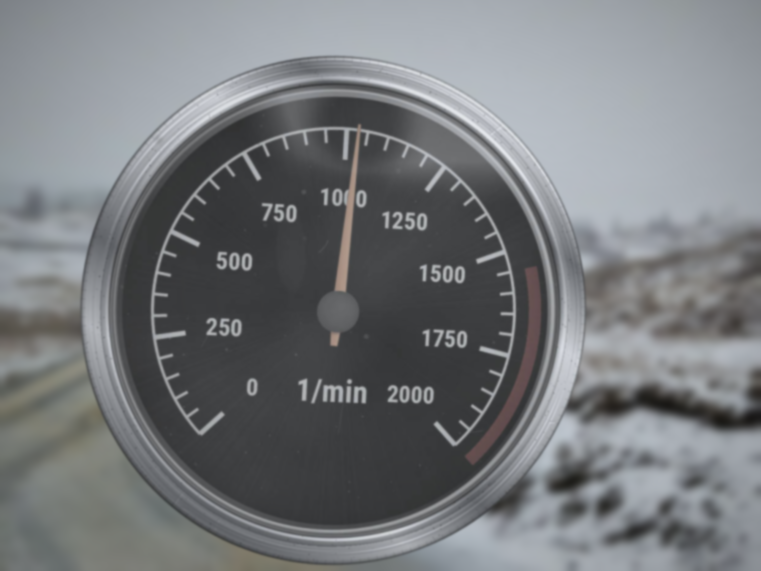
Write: 1025 rpm
